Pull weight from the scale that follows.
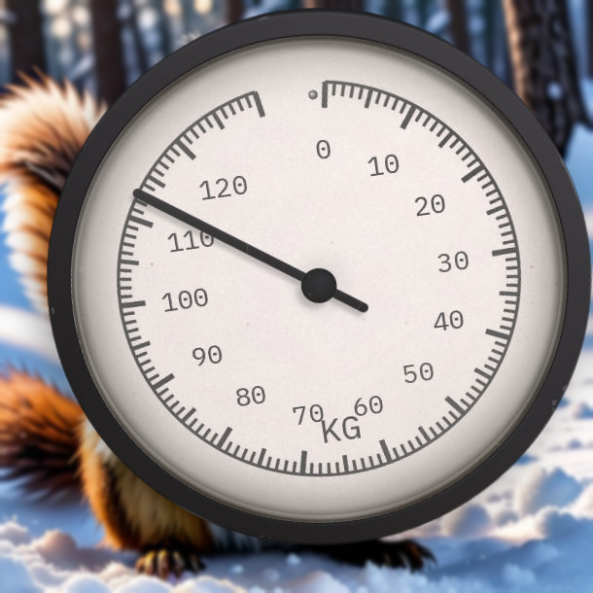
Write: 113 kg
